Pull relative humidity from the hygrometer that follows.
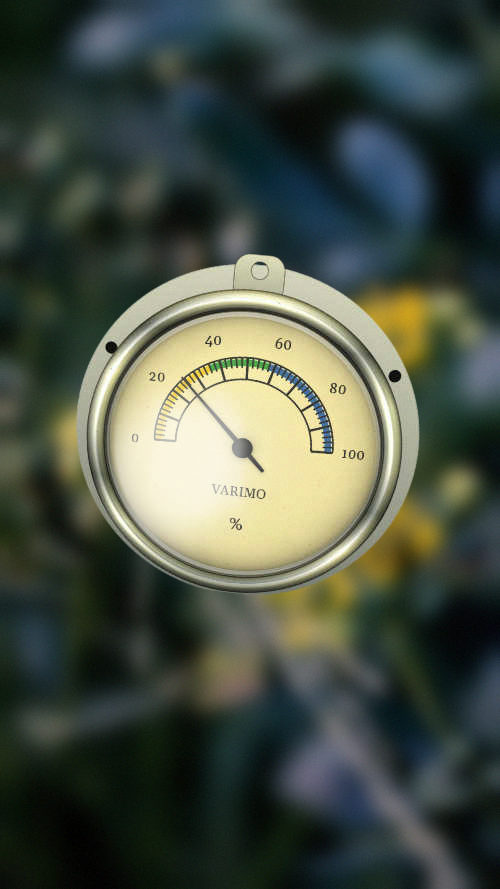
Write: 26 %
